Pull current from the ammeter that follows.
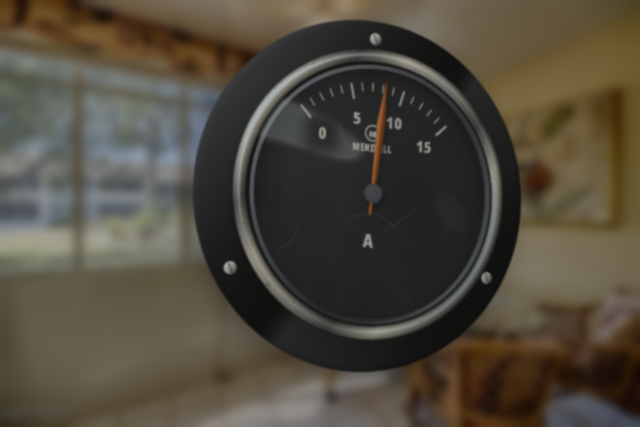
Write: 8 A
